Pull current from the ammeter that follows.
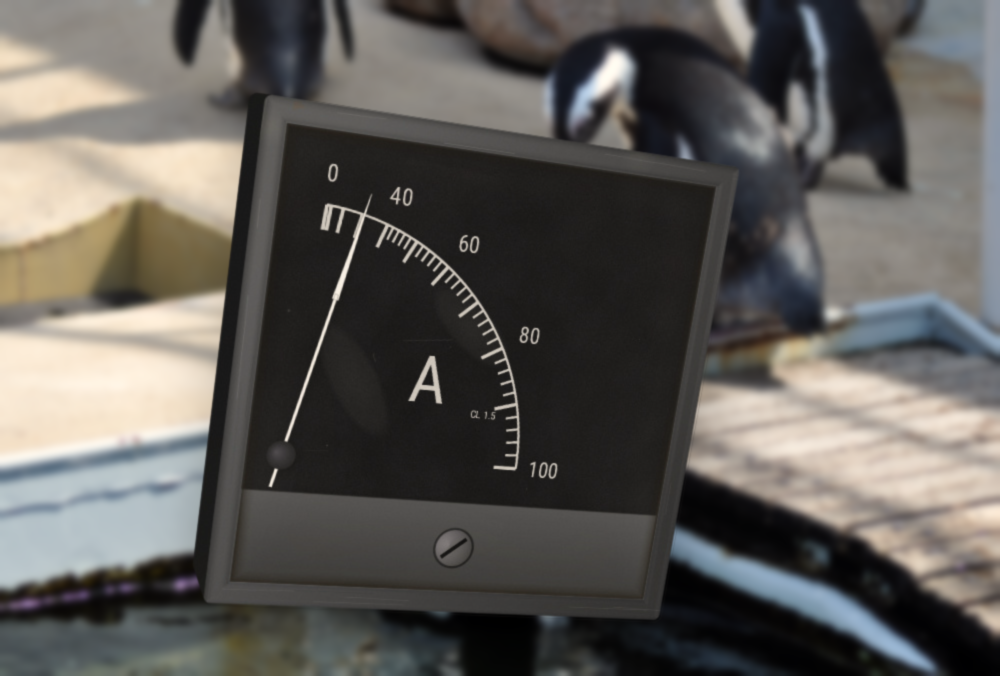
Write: 30 A
